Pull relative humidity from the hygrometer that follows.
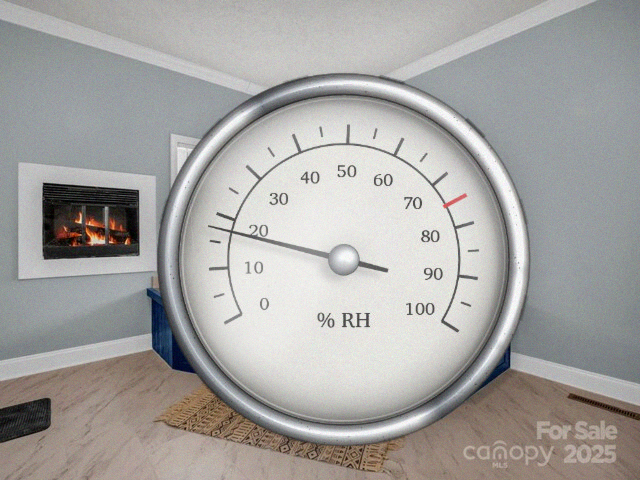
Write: 17.5 %
